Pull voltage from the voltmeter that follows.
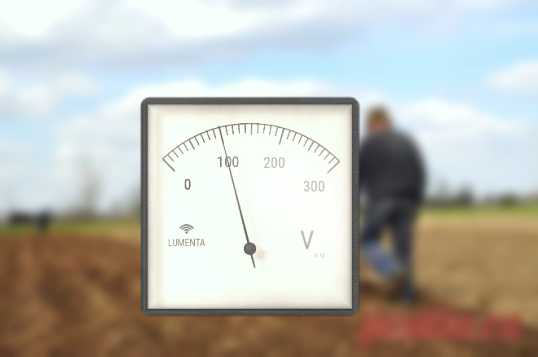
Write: 100 V
